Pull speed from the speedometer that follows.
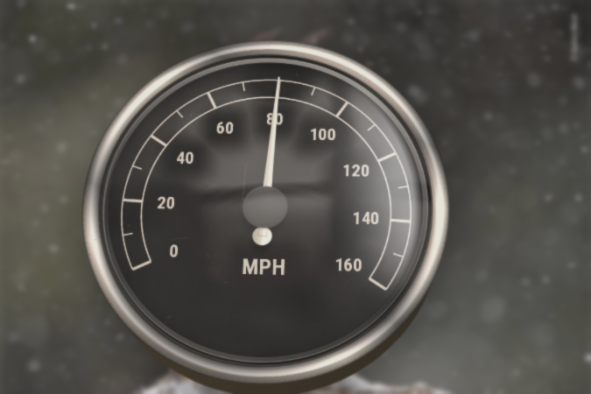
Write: 80 mph
